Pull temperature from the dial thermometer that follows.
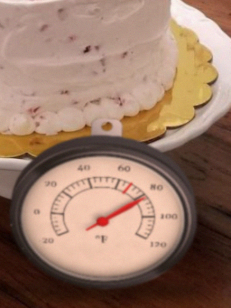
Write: 80 °F
